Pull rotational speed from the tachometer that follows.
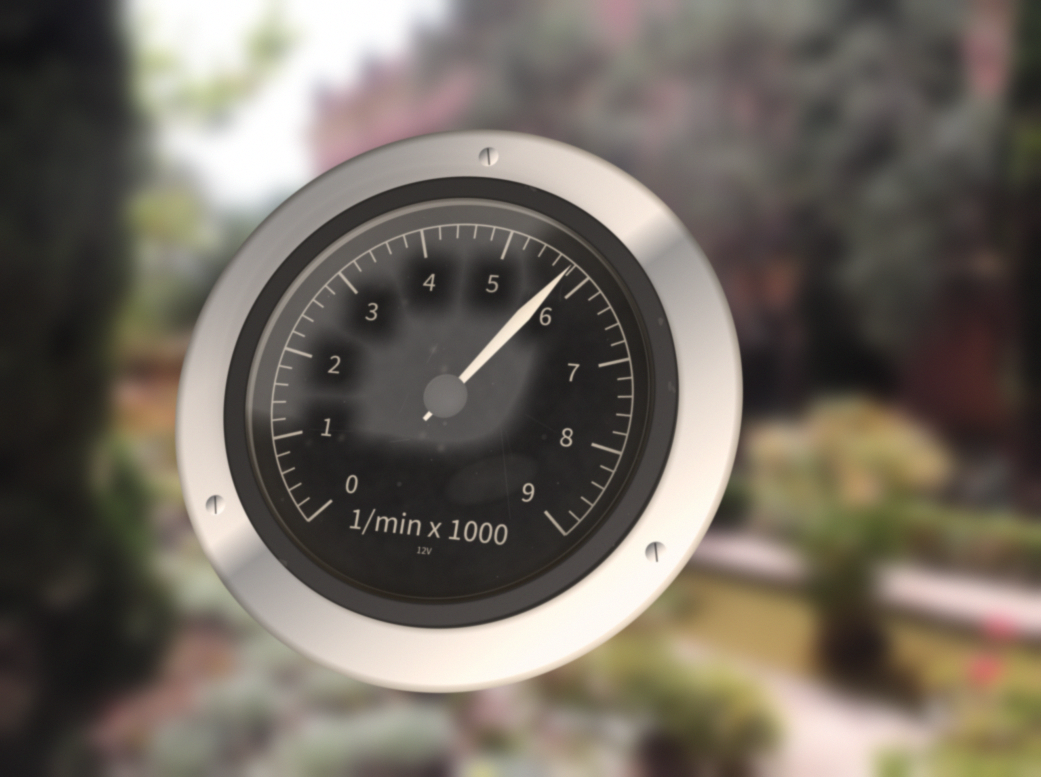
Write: 5800 rpm
